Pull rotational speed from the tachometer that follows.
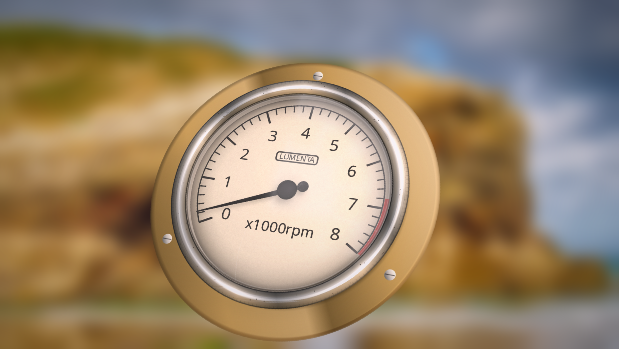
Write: 200 rpm
